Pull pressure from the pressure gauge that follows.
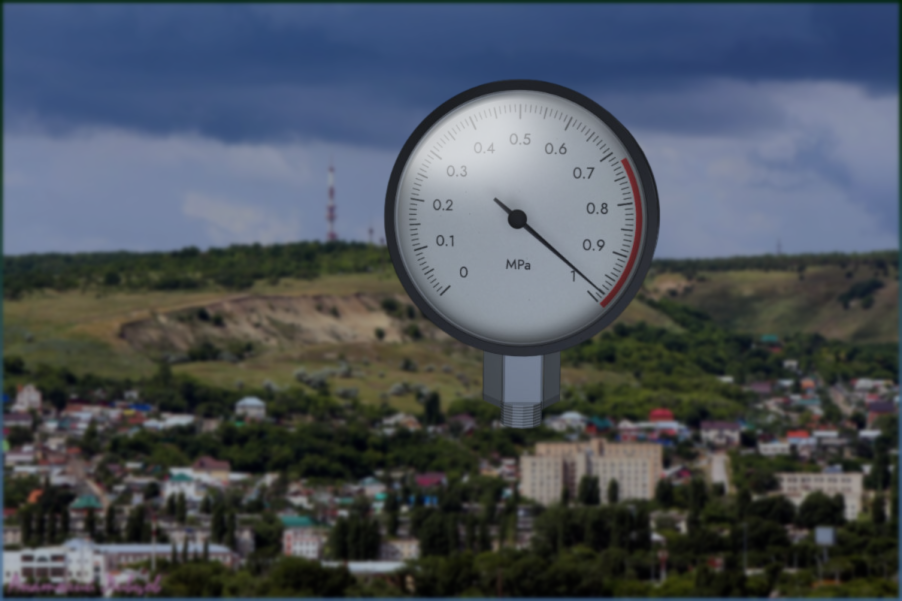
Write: 0.98 MPa
